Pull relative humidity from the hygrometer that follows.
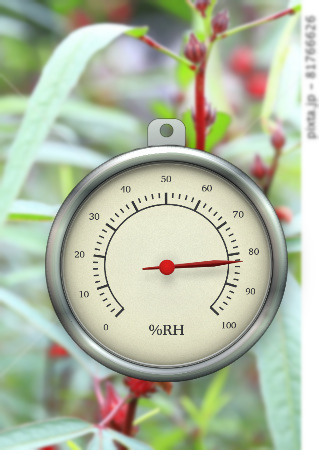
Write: 82 %
